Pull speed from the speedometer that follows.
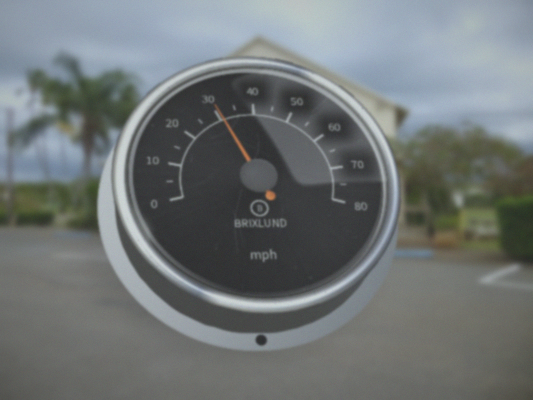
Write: 30 mph
